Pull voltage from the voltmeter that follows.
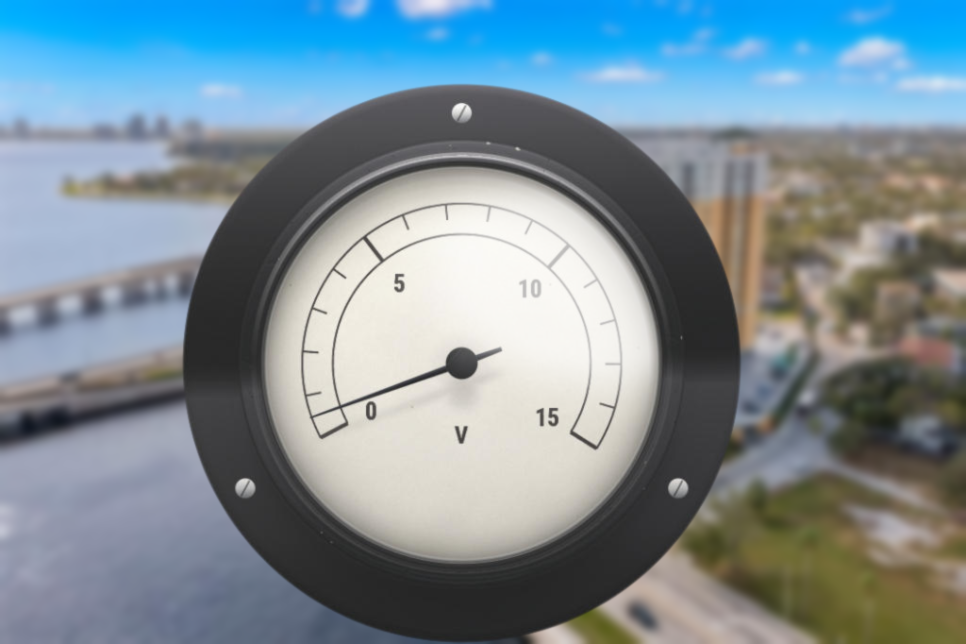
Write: 0.5 V
